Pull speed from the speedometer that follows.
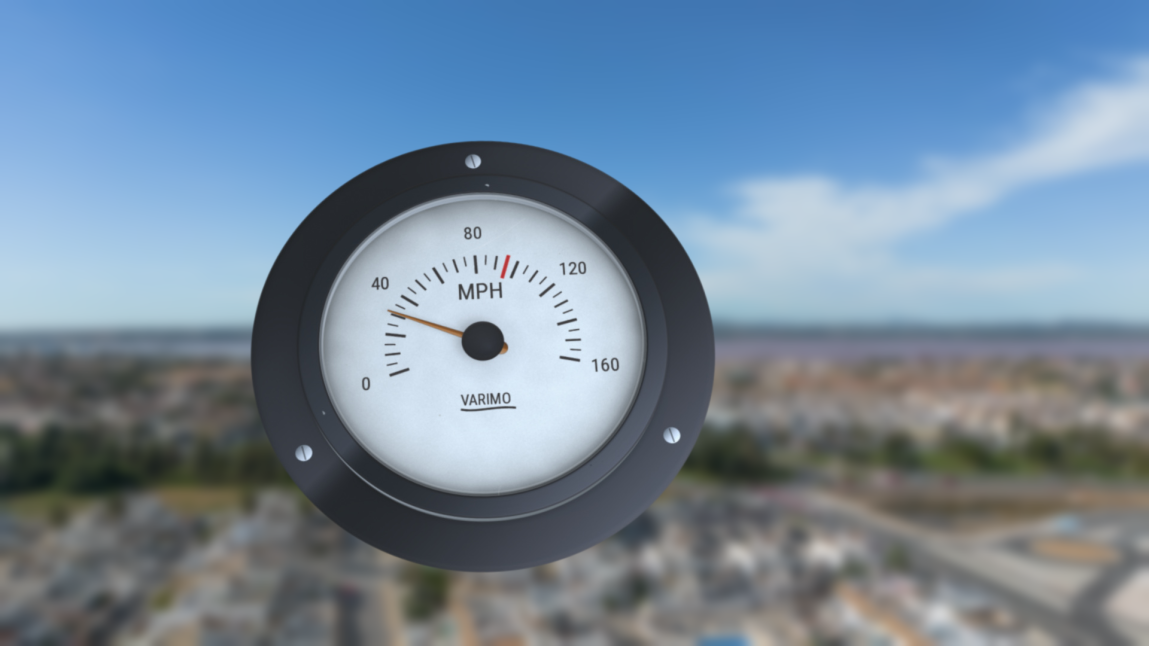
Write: 30 mph
